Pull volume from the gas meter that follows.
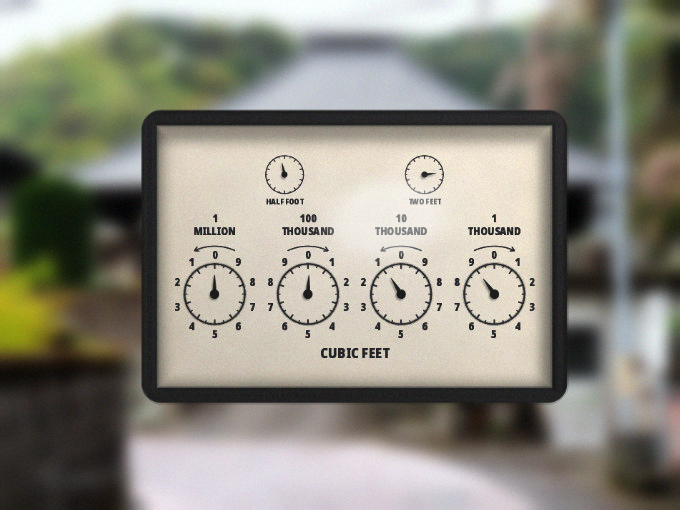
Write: 900 ft³
